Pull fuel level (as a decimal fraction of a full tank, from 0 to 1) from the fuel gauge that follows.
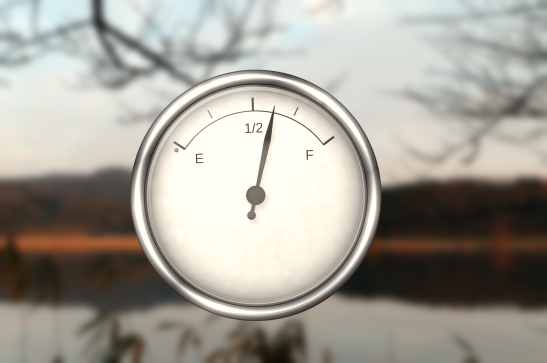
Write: 0.625
